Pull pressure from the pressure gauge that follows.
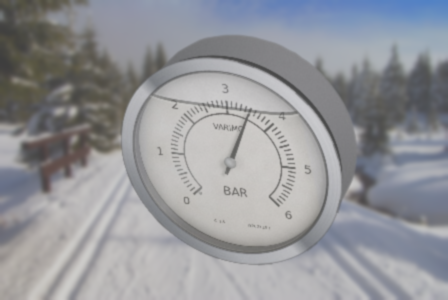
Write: 3.5 bar
